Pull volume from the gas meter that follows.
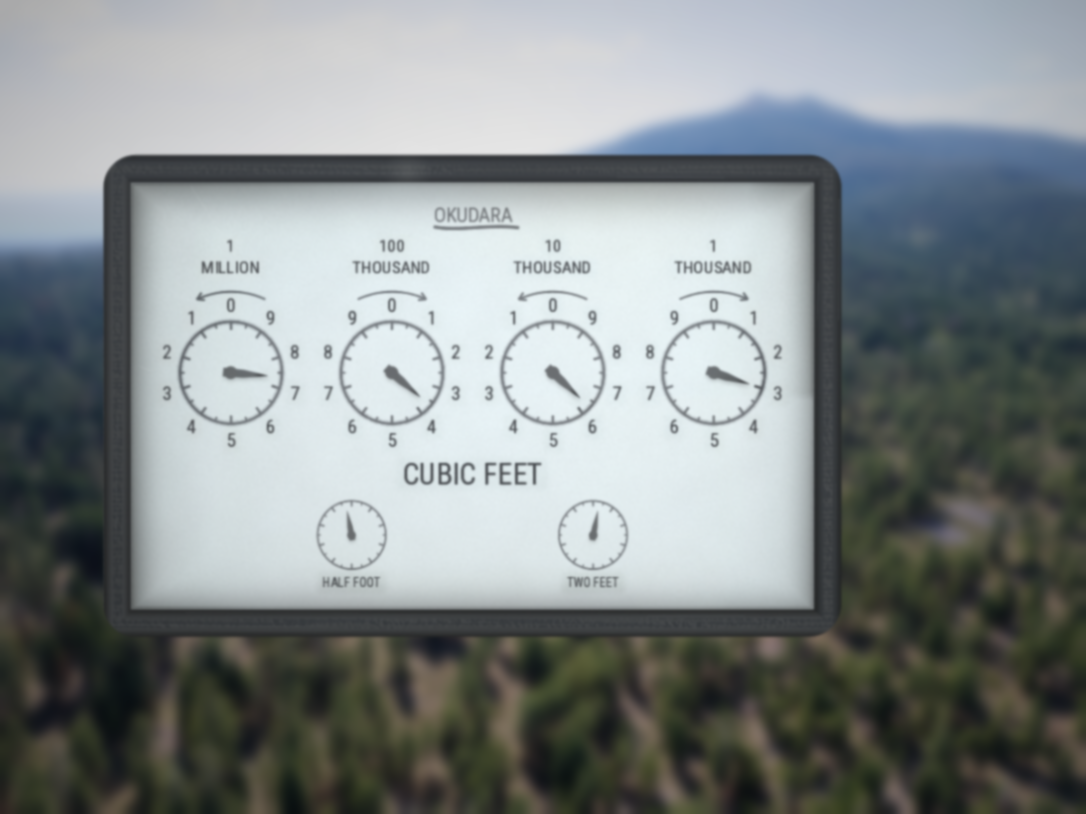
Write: 736300 ft³
